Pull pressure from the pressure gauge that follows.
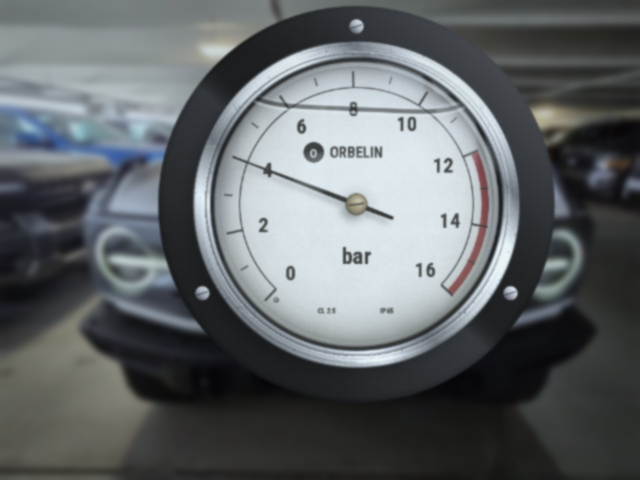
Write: 4 bar
